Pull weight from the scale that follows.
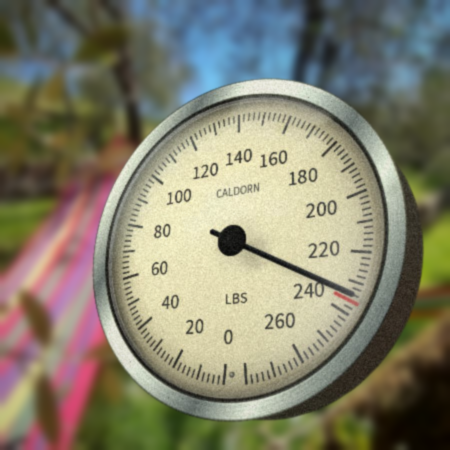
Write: 234 lb
